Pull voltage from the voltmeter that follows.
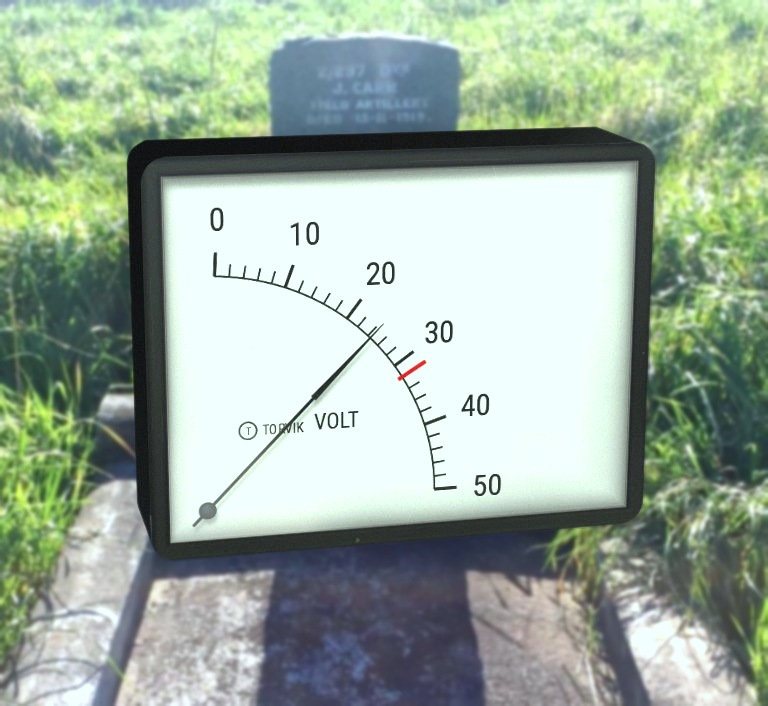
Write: 24 V
